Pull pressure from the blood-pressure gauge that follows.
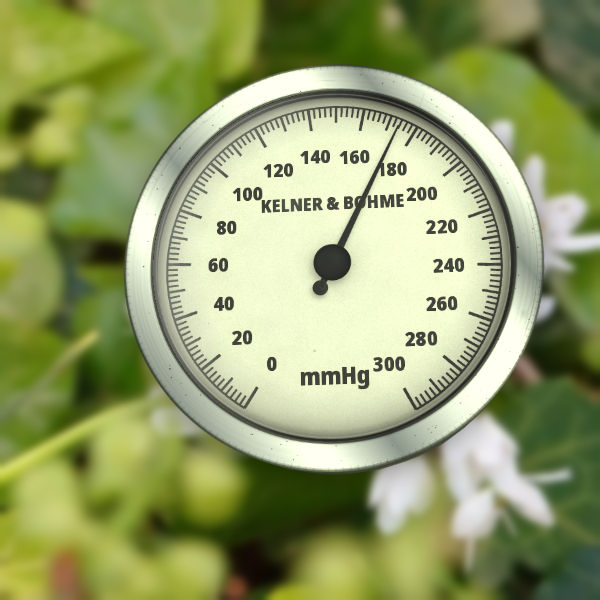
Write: 174 mmHg
